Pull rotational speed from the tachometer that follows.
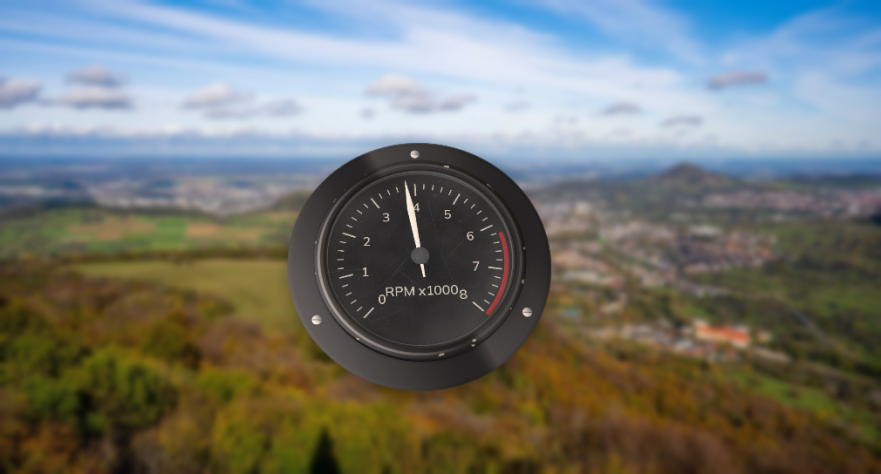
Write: 3800 rpm
